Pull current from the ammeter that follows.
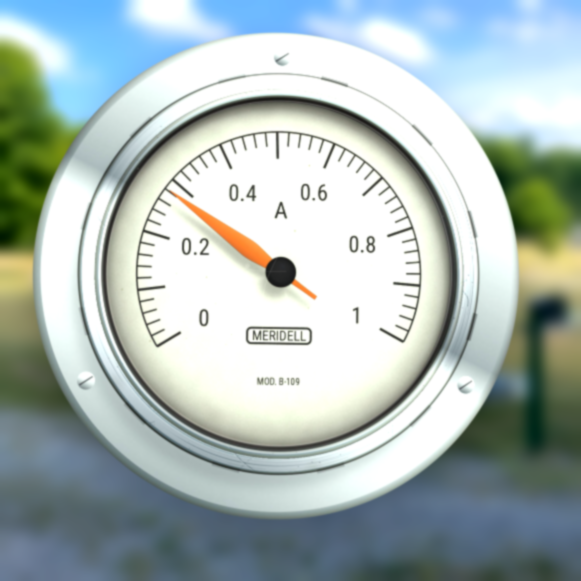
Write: 0.28 A
